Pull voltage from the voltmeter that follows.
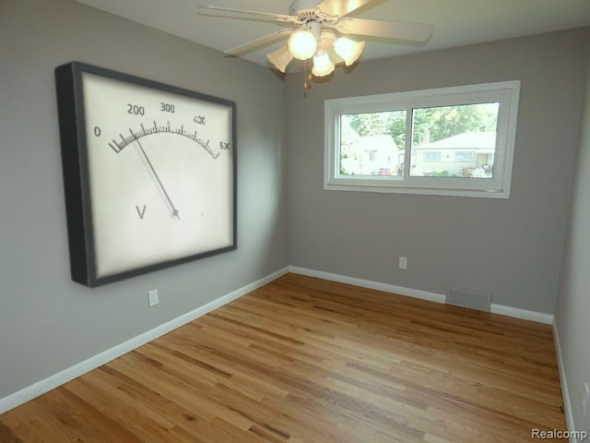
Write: 150 V
